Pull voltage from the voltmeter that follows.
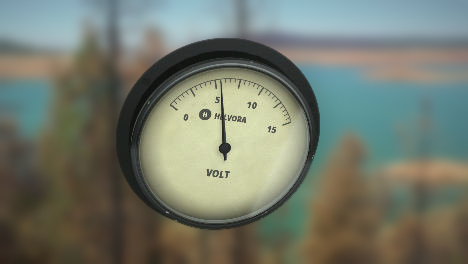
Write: 5.5 V
